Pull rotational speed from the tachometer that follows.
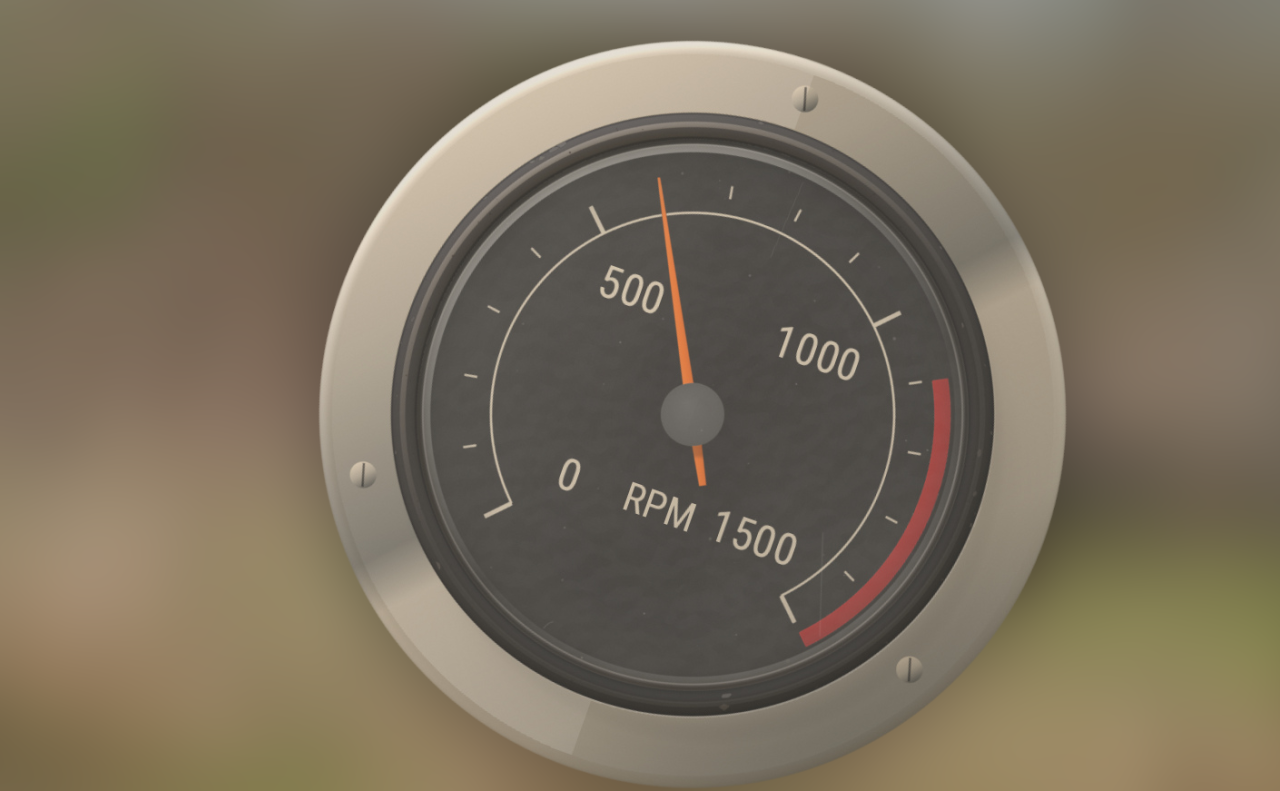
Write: 600 rpm
